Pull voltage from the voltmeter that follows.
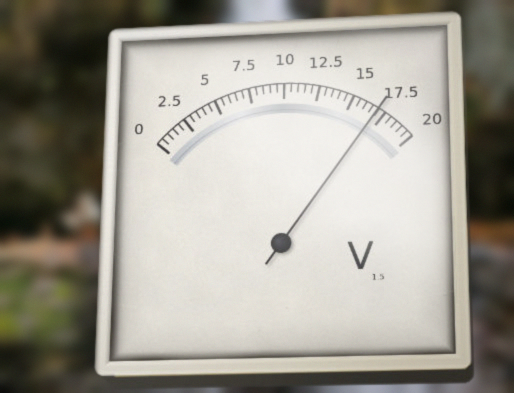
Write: 17 V
